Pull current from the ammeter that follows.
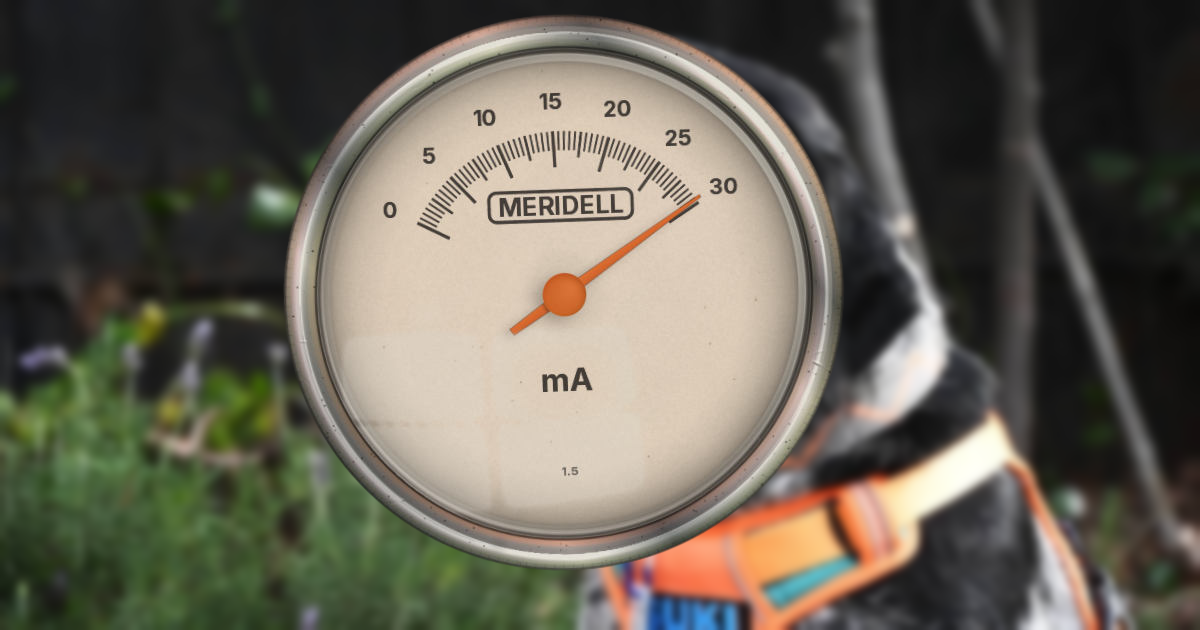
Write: 29.5 mA
